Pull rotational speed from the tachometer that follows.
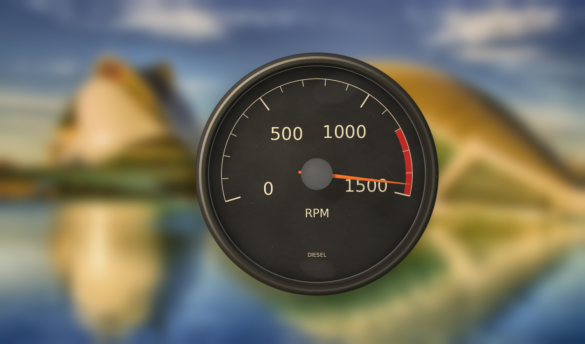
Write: 1450 rpm
